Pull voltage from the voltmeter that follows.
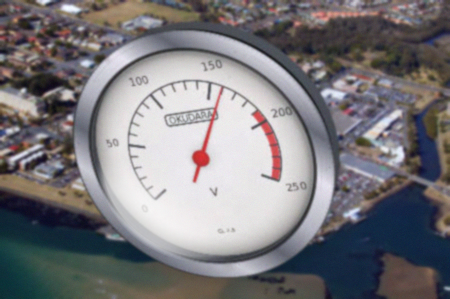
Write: 160 V
